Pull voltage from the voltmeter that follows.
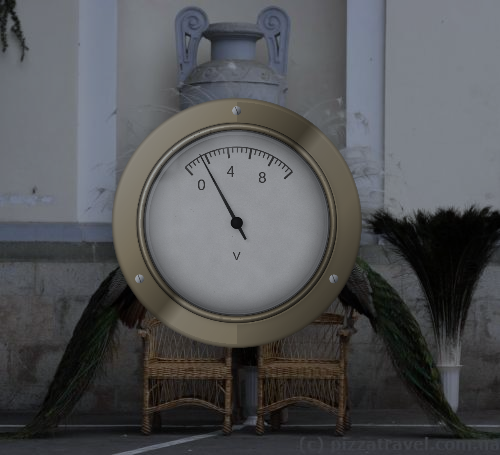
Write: 1.6 V
